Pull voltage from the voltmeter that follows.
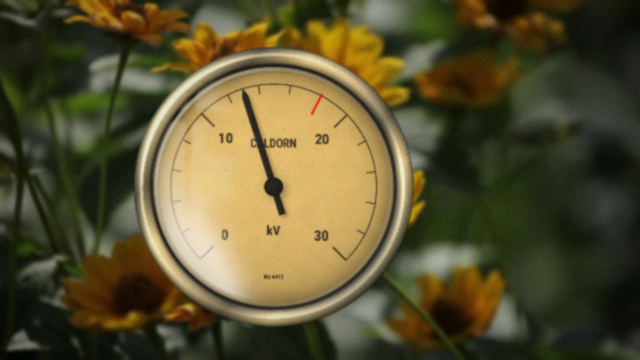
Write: 13 kV
